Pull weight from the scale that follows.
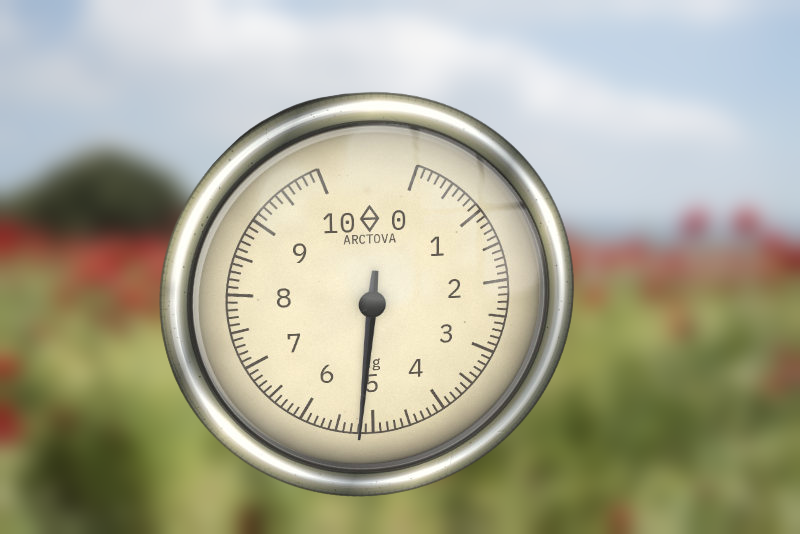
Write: 5.2 kg
